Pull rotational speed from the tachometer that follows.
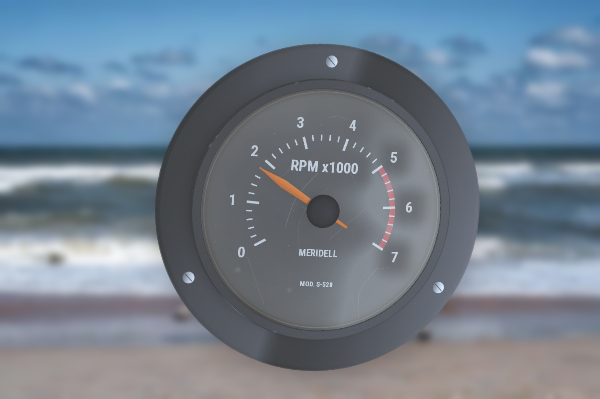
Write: 1800 rpm
